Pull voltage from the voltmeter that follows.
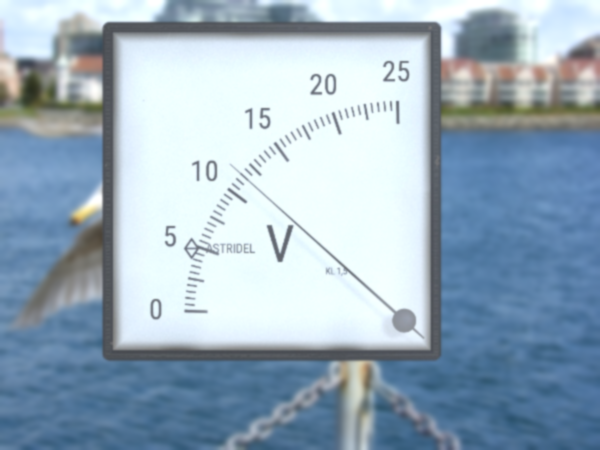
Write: 11.5 V
